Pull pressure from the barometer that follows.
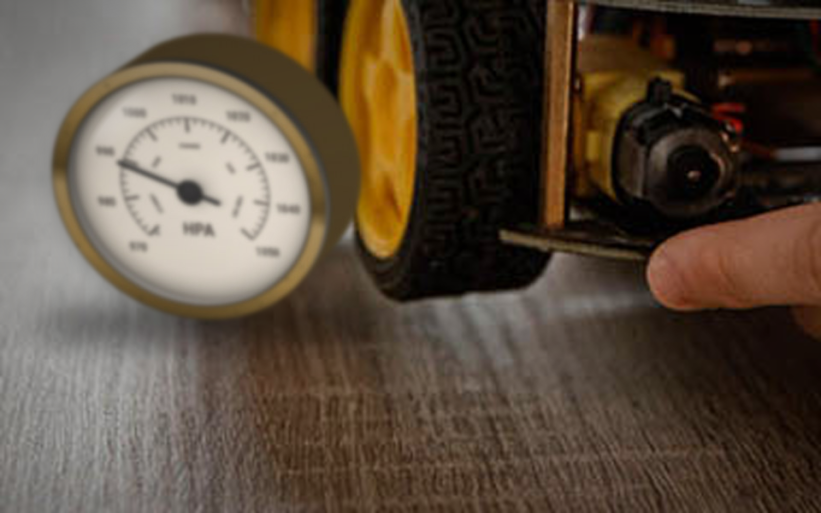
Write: 990 hPa
